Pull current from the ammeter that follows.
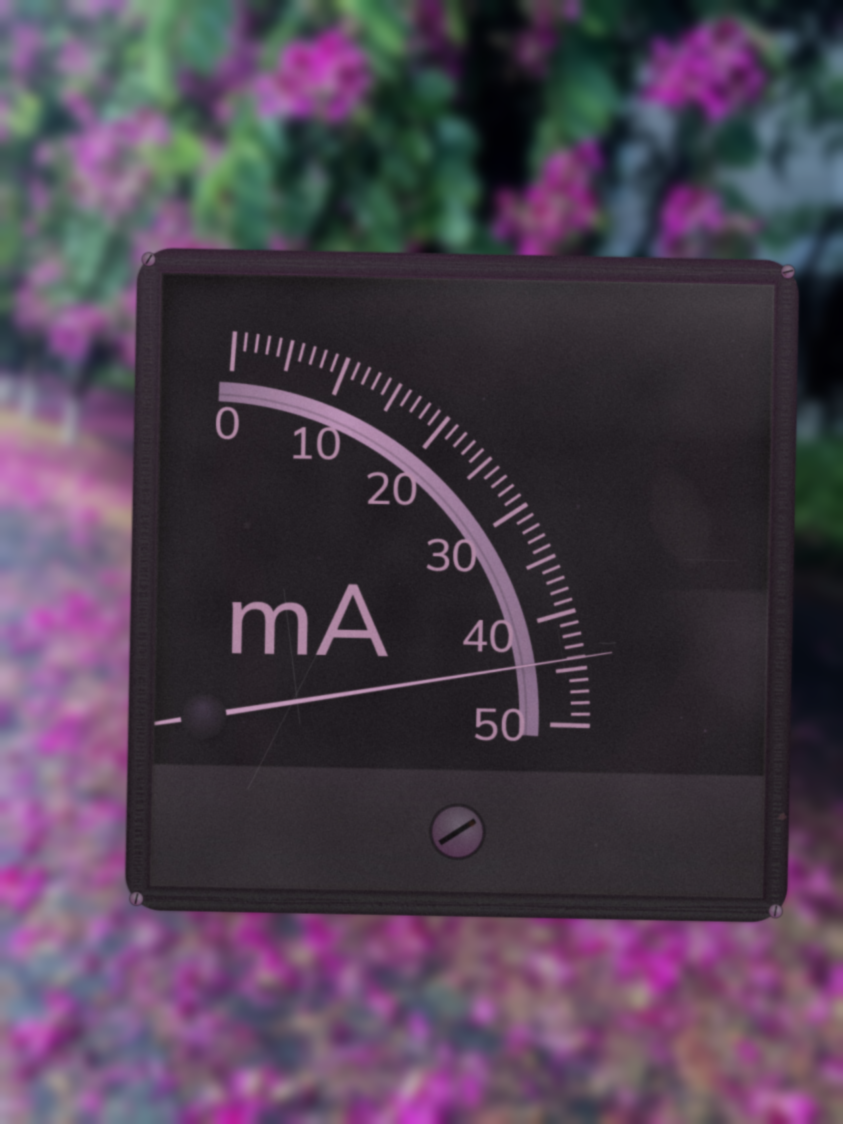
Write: 44 mA
